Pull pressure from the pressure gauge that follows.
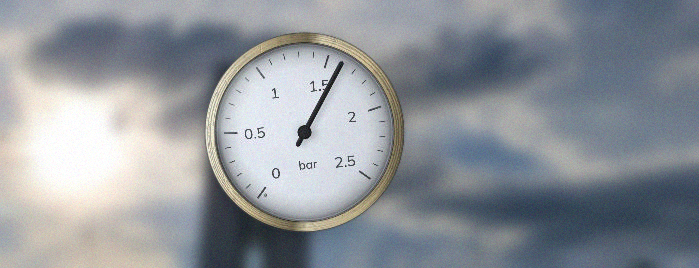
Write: 1.6 bar
